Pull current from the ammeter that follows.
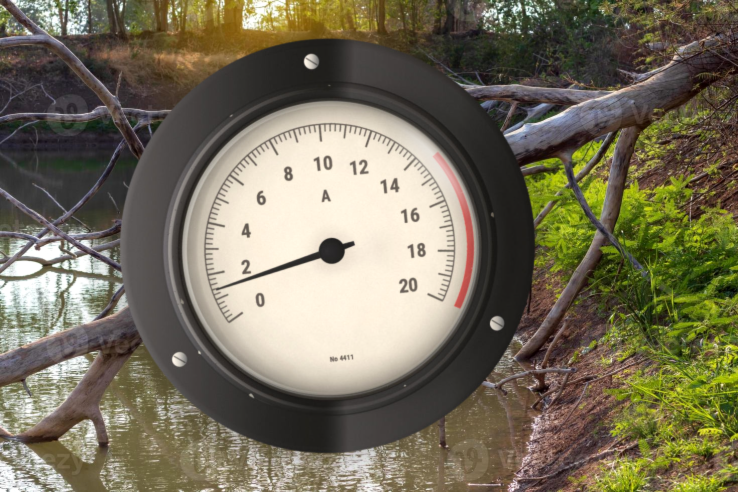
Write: 1.4 A
